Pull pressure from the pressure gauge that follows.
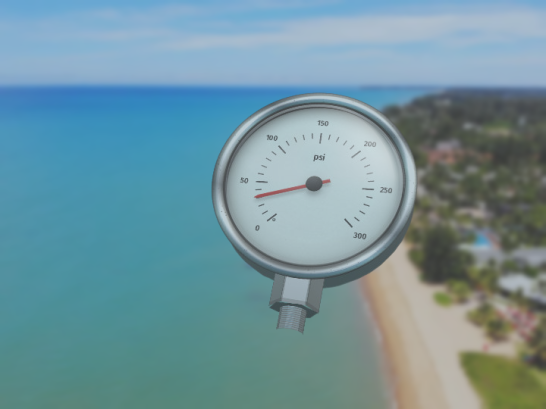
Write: 30 psi
